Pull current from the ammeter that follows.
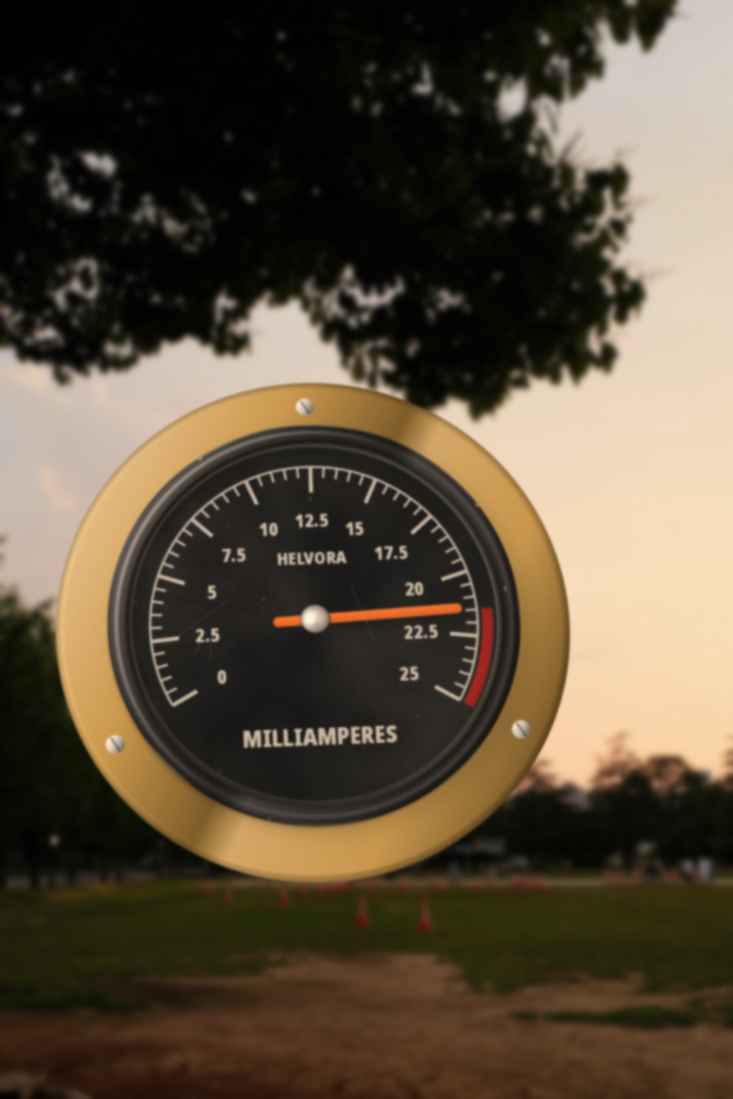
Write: 21.5 mA
